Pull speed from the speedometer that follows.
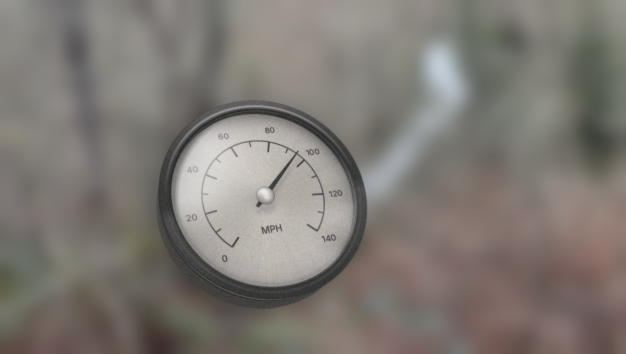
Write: 95 mph
